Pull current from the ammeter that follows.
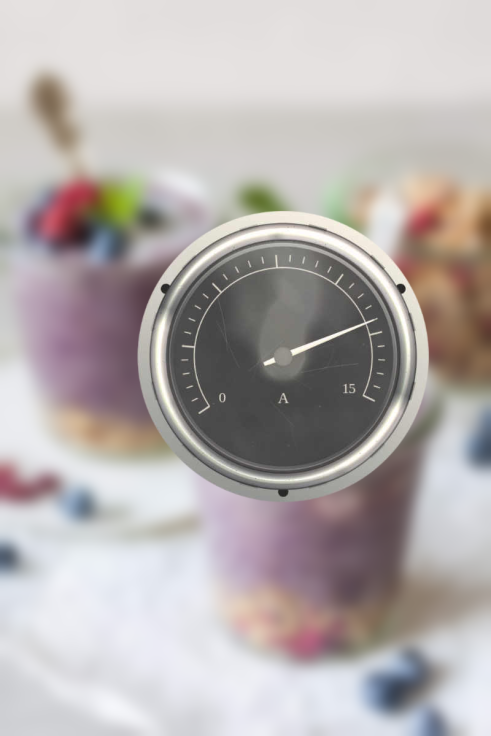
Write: 12 A
